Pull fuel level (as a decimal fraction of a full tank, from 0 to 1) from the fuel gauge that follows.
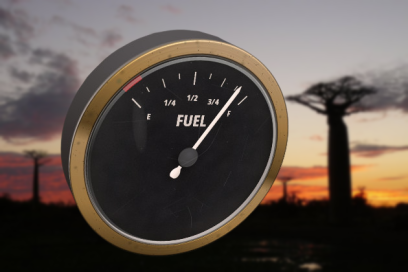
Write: 0.875
